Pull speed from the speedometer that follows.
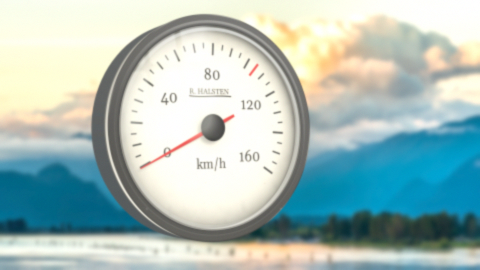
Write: 0 km/h
